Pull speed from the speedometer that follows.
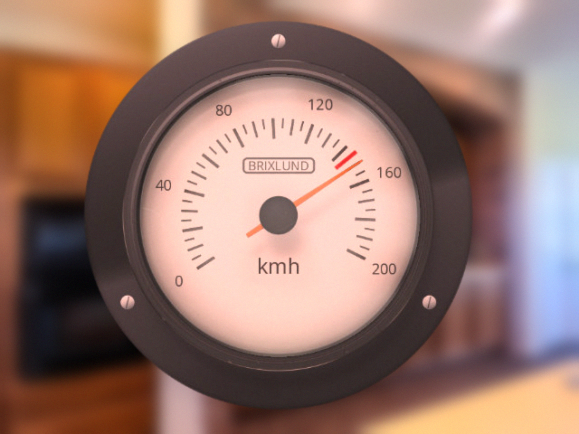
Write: 150 km/h
